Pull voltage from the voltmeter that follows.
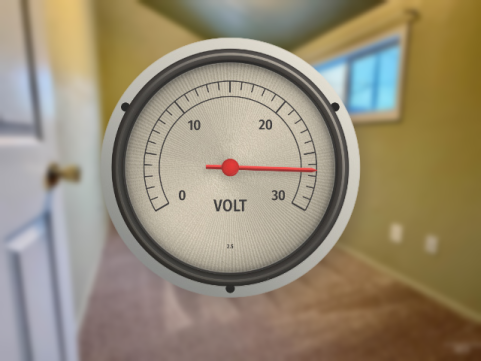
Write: 26.5 V
